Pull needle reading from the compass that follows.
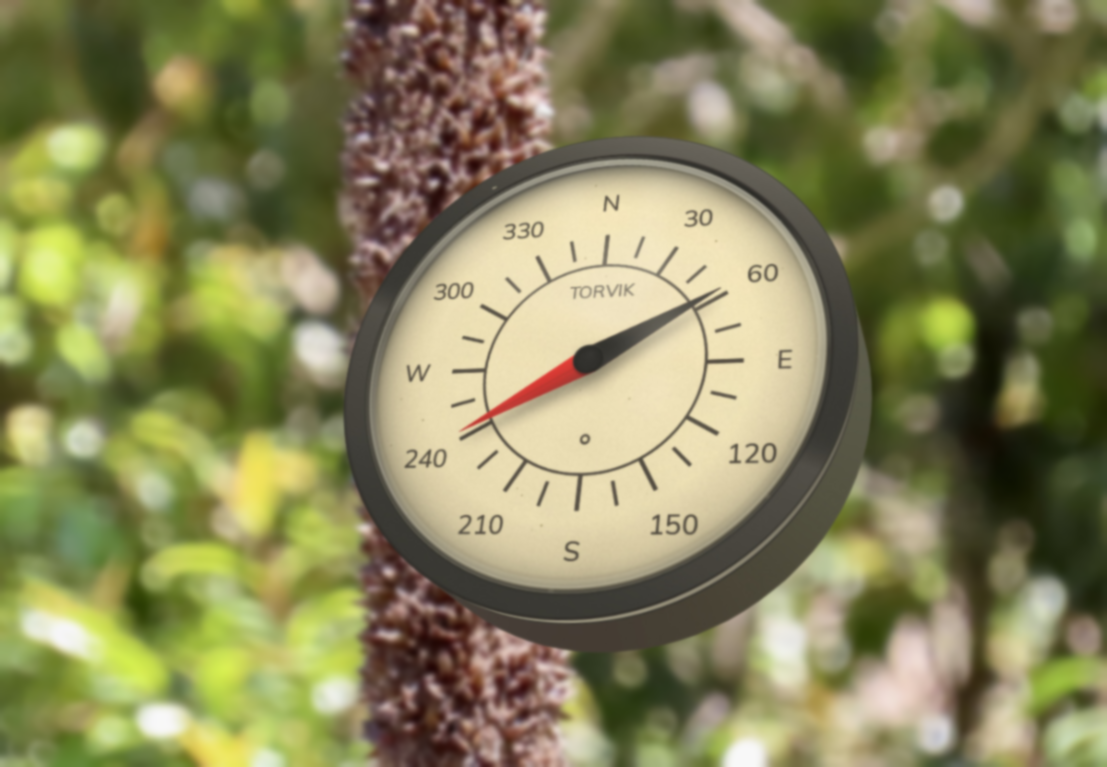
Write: 240 °
